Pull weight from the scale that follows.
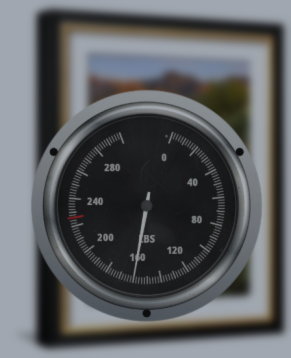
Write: 160 lb
